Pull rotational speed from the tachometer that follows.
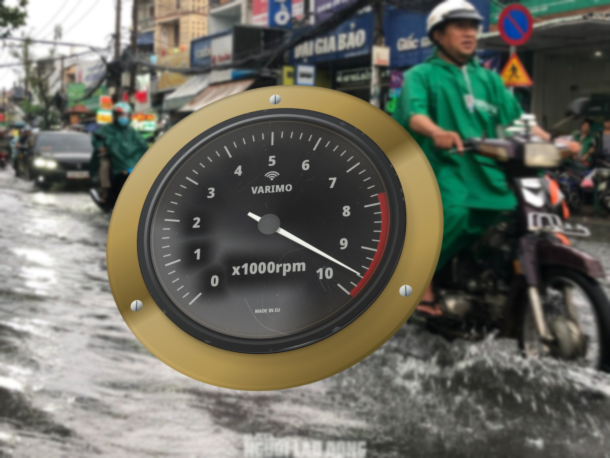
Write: 9600 rpm
